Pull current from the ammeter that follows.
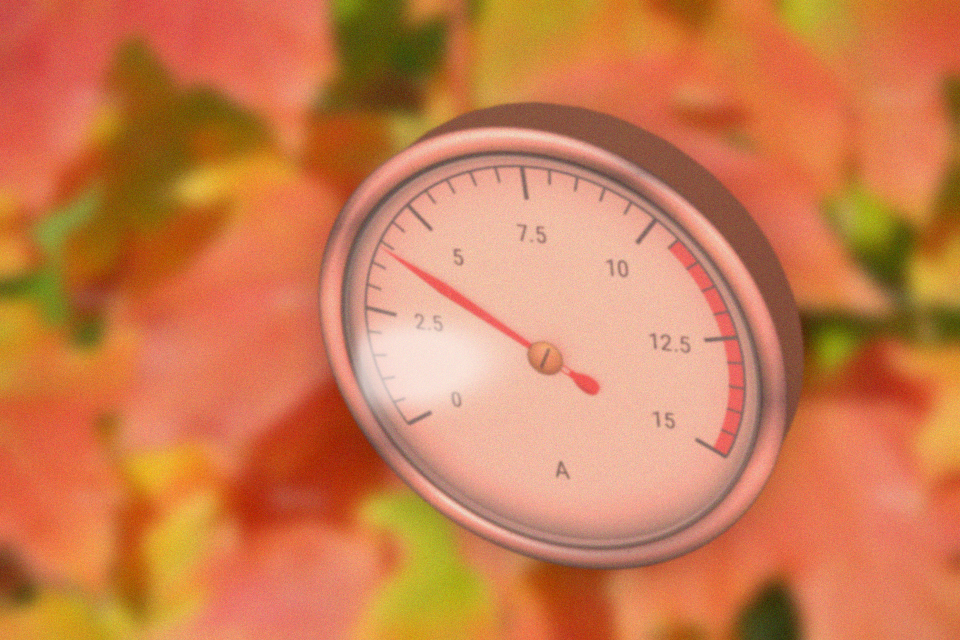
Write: 4 A
